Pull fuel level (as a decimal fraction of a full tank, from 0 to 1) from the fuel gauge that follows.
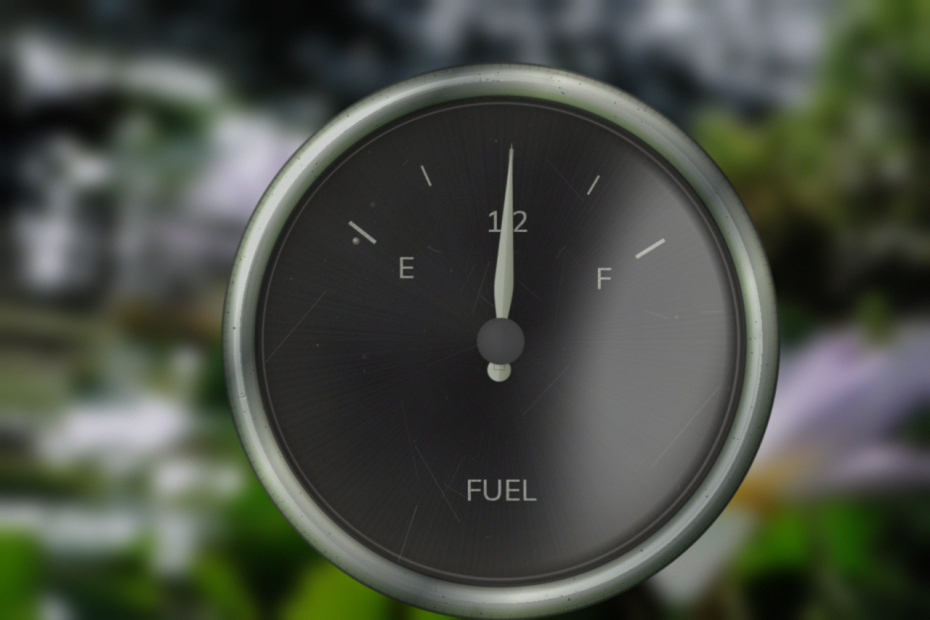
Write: 0.5
